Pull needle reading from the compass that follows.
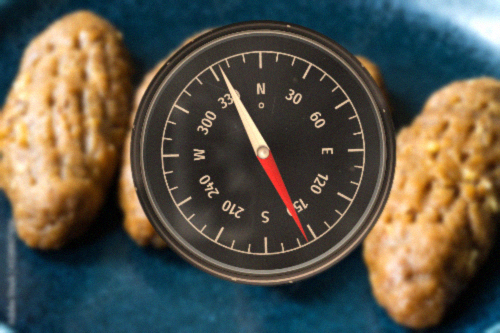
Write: 155 °
